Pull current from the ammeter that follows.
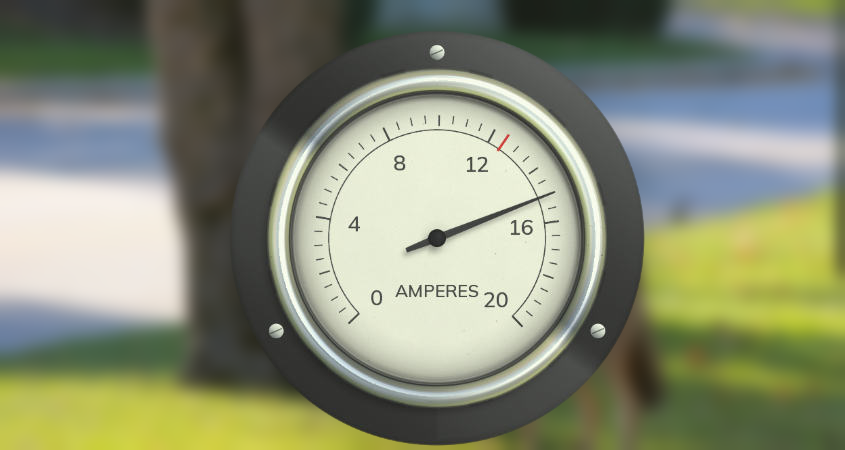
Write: 15 A
